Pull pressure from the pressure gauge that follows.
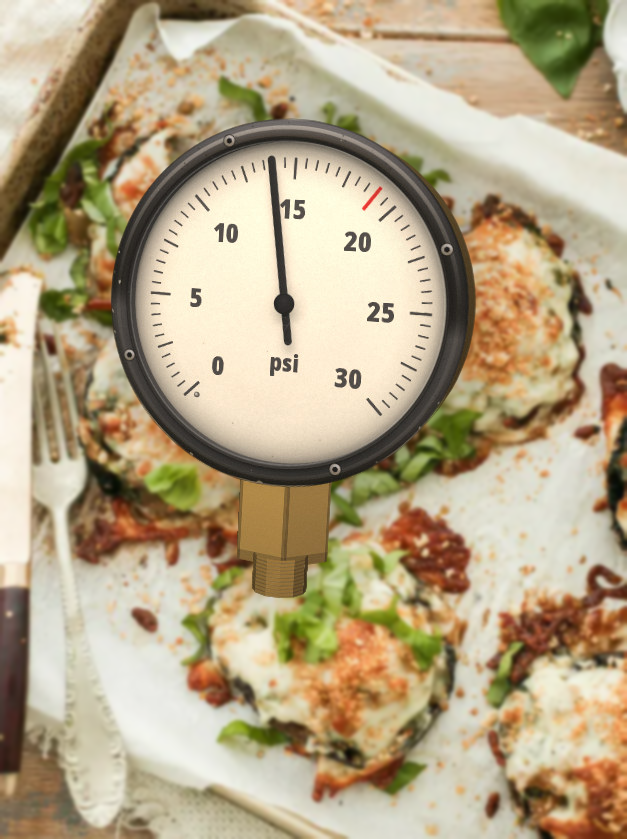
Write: 14 psi
